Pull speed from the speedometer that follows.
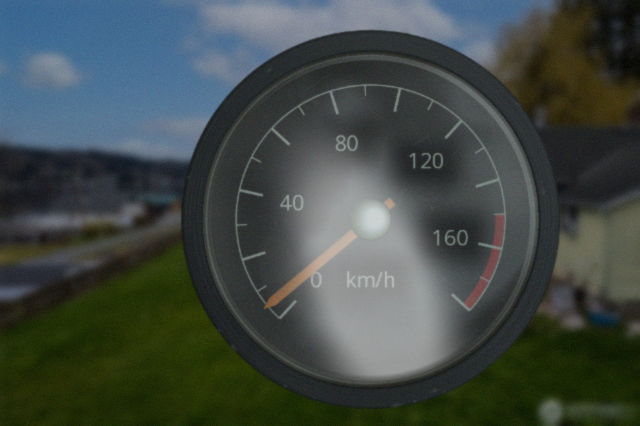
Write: 5 km/h
